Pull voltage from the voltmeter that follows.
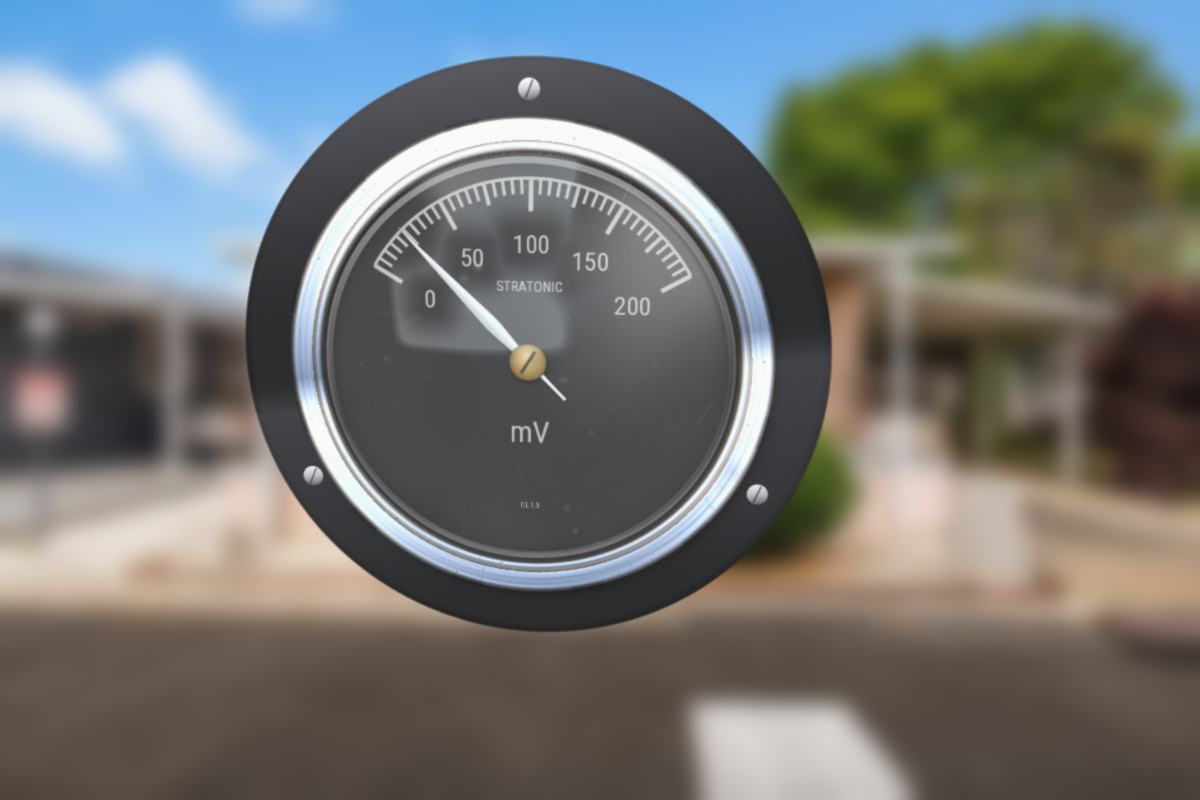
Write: 25 mV
